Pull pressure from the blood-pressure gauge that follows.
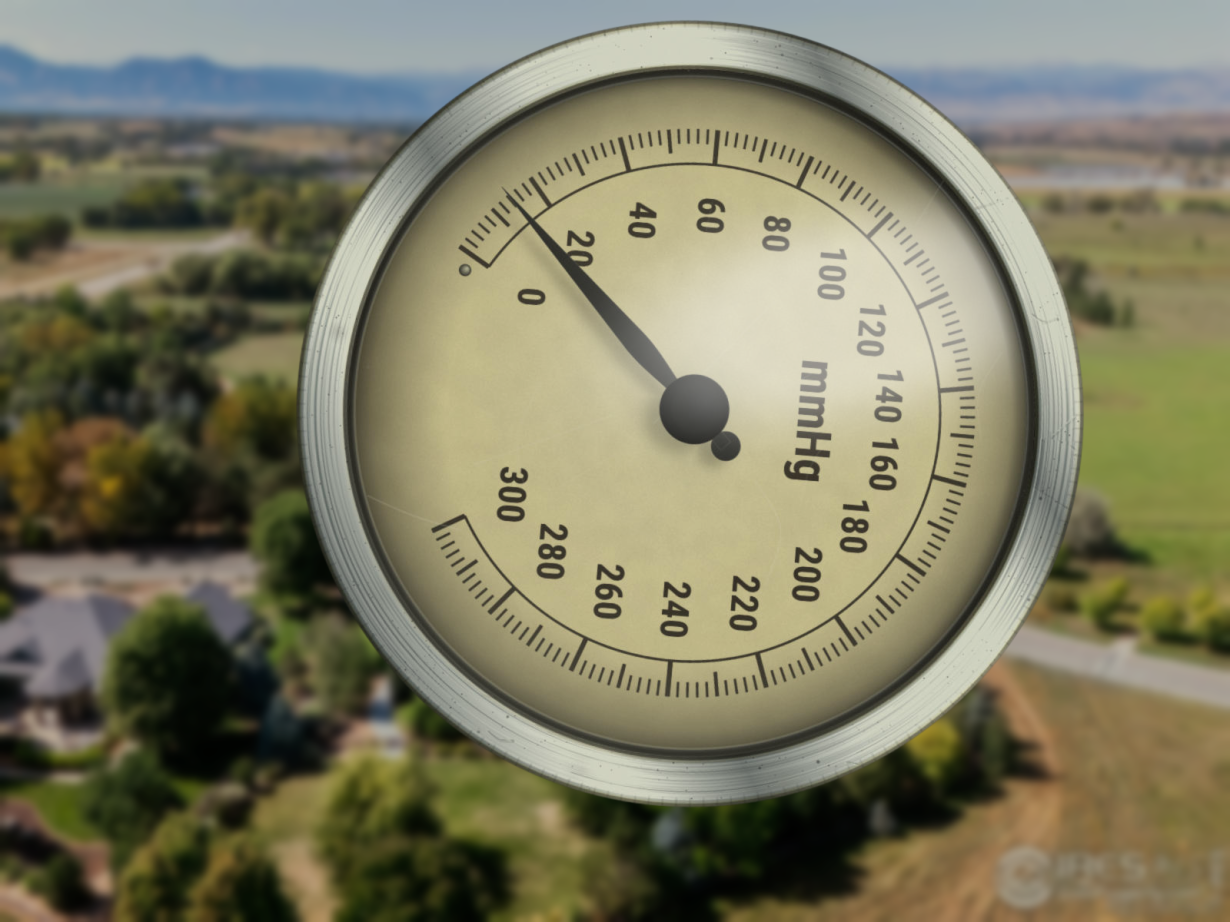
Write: 14 mmHg
